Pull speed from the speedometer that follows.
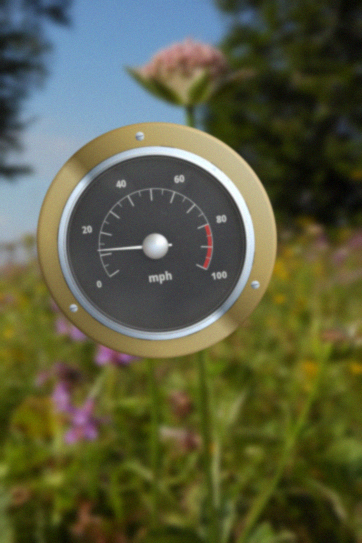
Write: 12.5 mph
